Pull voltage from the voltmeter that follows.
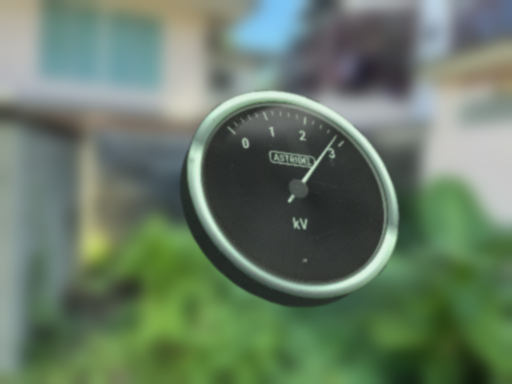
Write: 2.8 kV
